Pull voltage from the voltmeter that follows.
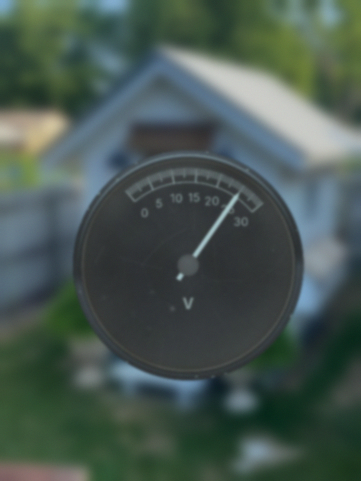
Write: 25 V
